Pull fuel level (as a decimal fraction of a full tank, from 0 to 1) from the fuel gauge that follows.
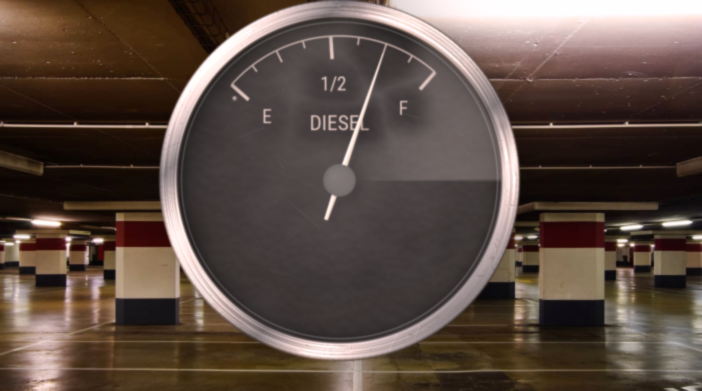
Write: 0.75
